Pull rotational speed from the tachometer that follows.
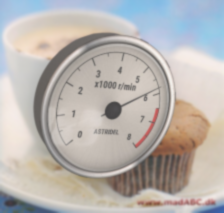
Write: 5750 rpm
